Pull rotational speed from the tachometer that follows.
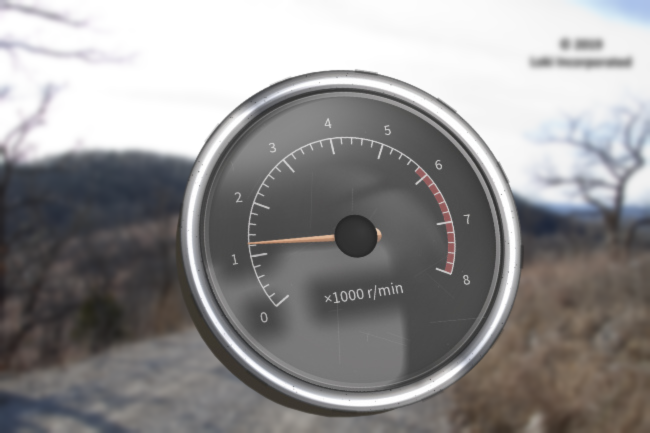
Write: 1200 rpm
